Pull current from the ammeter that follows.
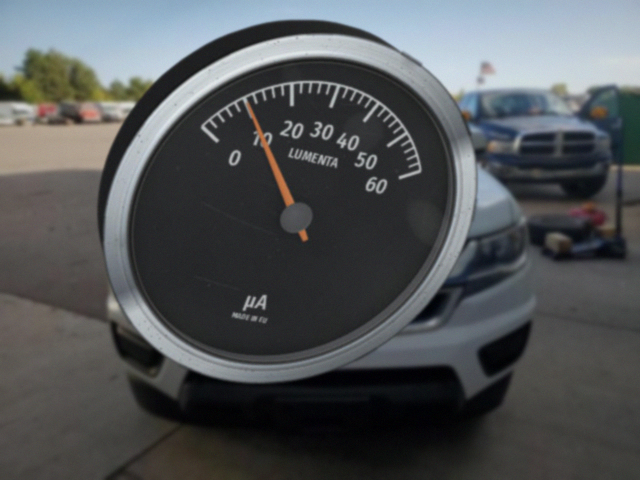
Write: 10 µA
